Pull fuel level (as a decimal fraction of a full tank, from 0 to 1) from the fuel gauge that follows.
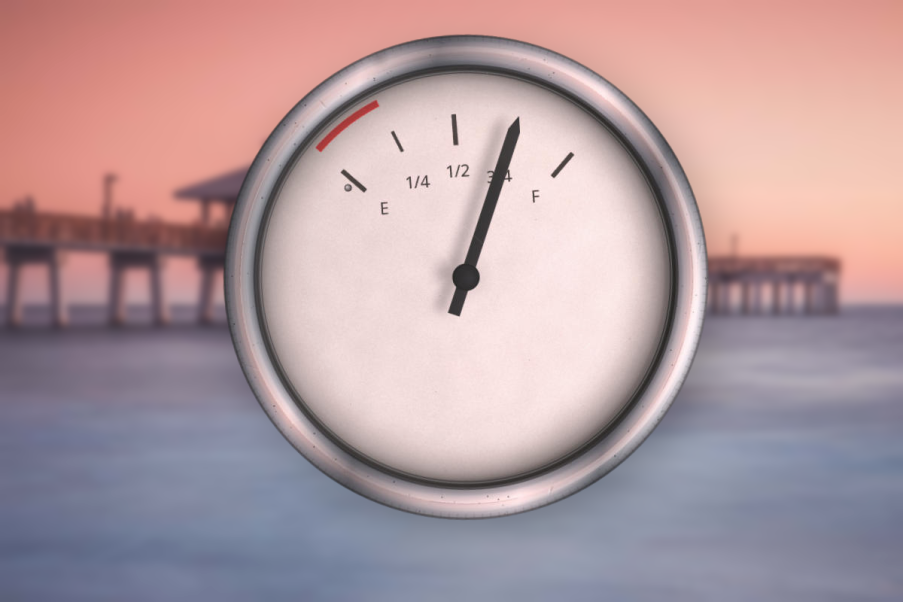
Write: 0.75
